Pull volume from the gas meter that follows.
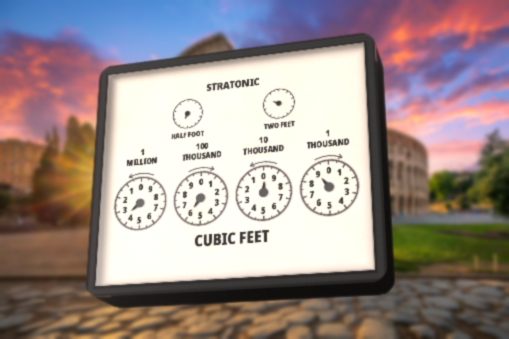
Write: 359900 ft³
